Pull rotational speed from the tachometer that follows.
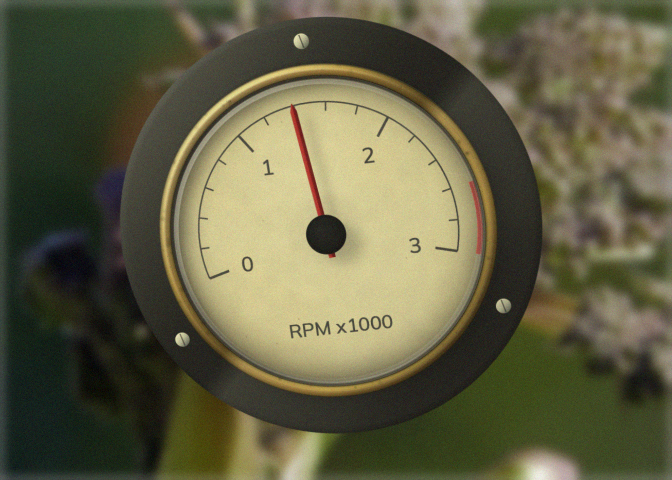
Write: 1400 rpm
